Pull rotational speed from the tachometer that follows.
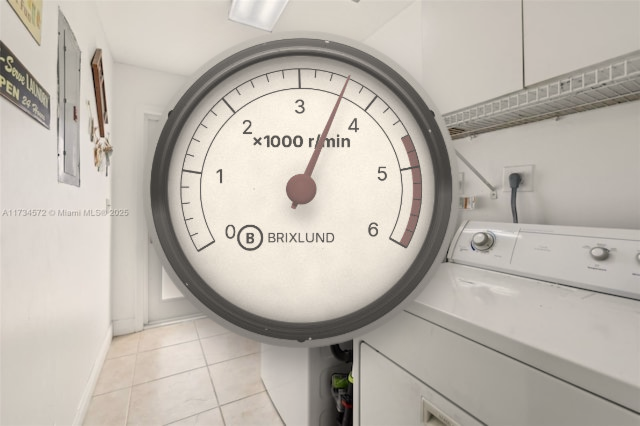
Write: 3600 rpm
